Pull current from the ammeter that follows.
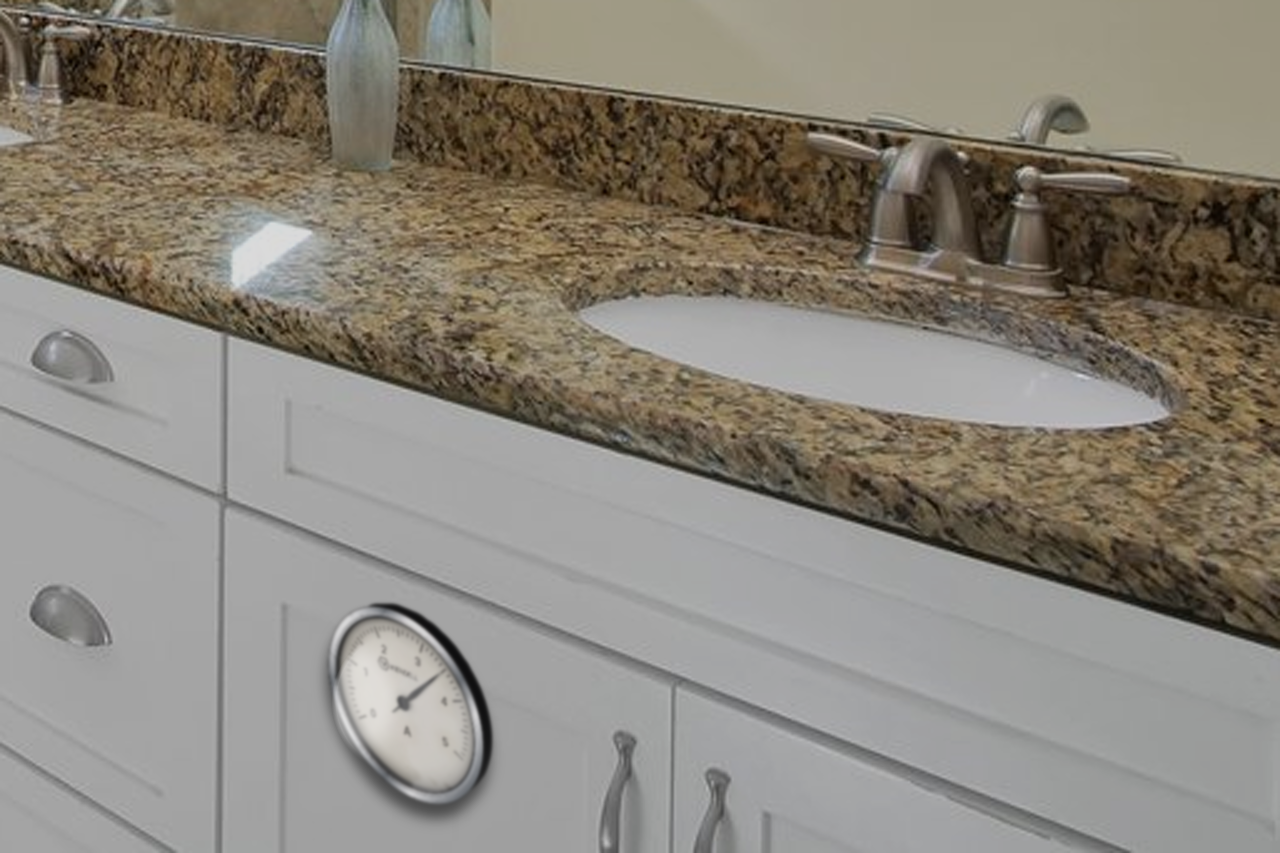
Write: 3.5 A
